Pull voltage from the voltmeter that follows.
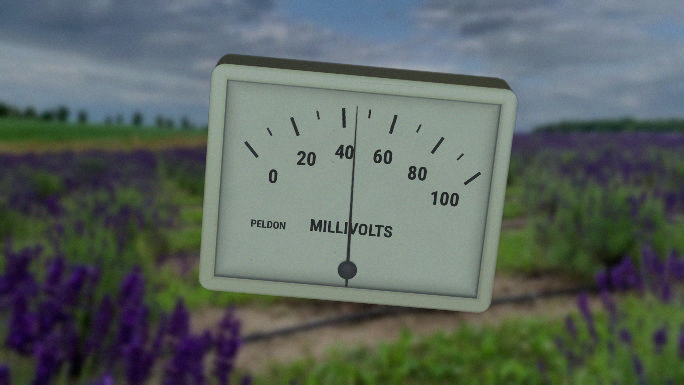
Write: 45 mV
